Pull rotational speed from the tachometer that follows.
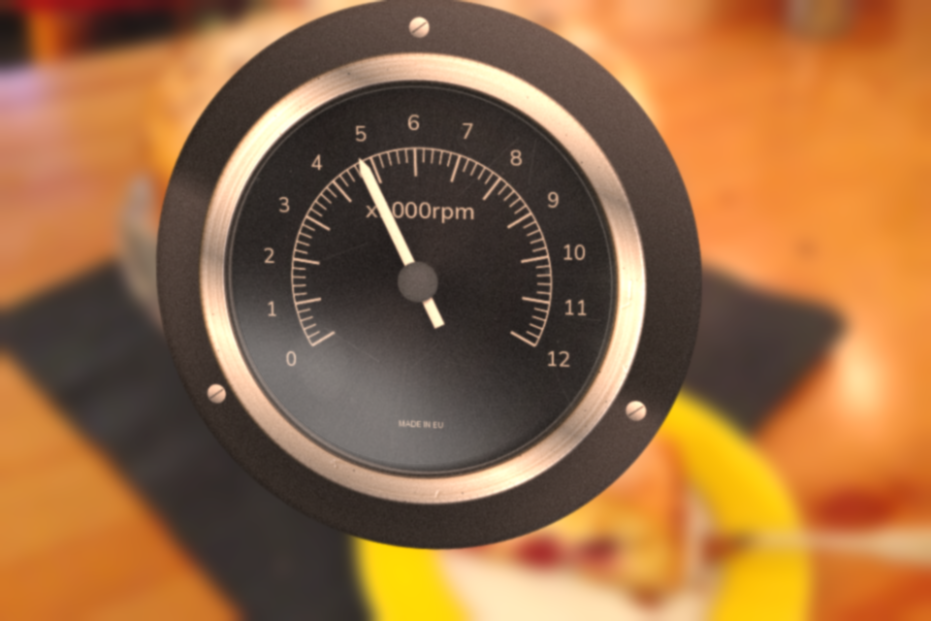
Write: 4800 rpm
